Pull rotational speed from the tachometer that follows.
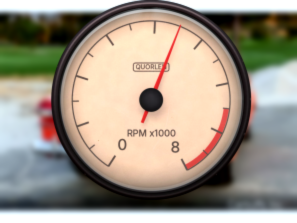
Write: 4500 rpm
